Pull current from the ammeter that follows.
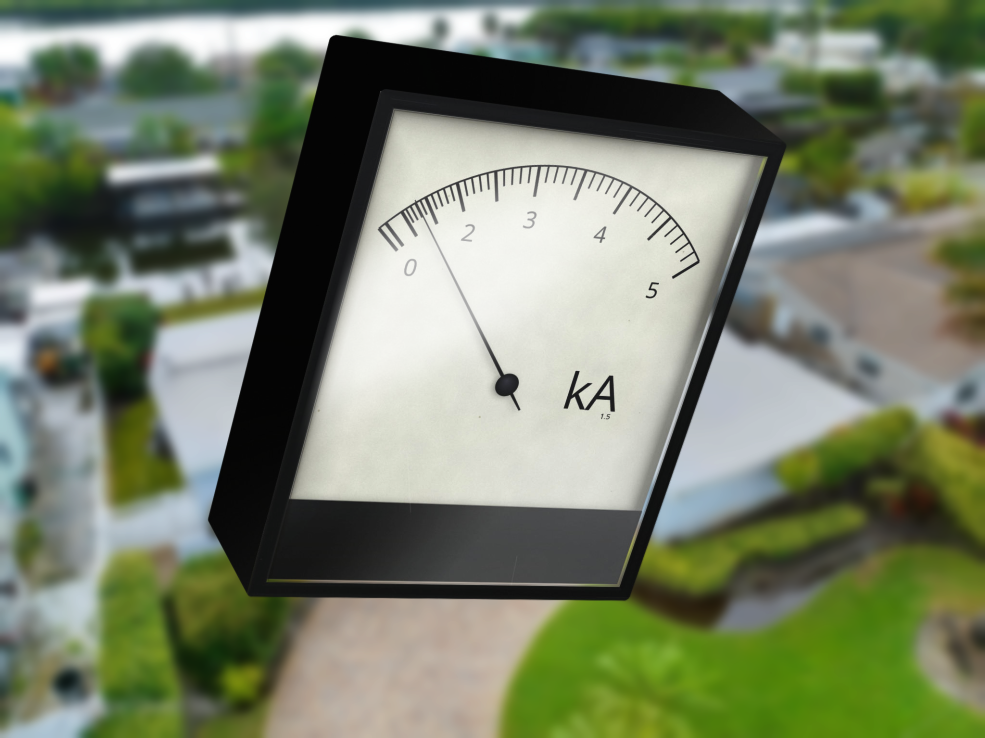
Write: 1.3 kA
